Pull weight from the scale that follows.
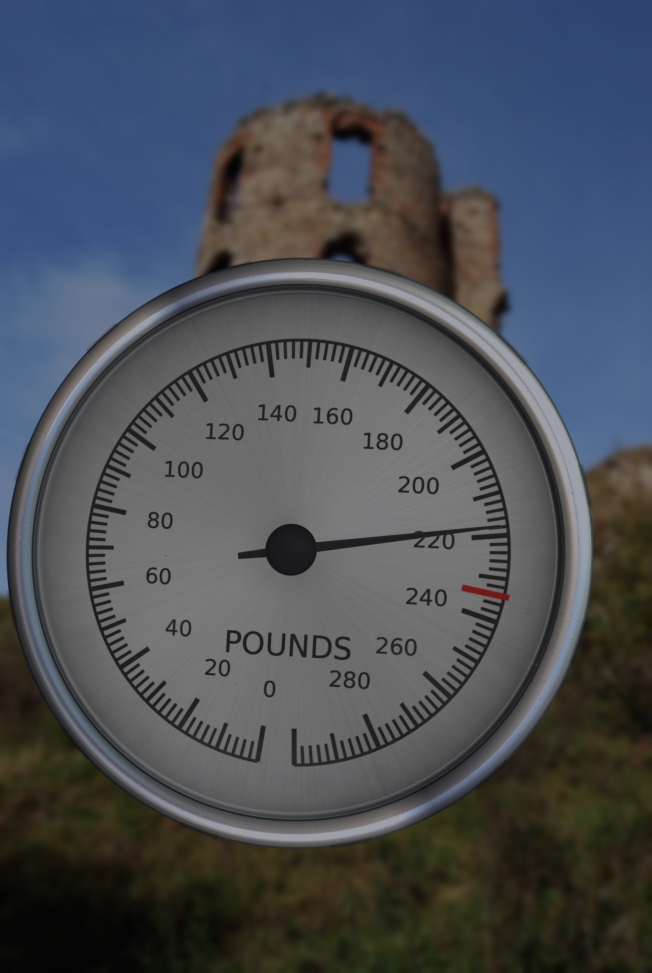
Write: 218 lb
